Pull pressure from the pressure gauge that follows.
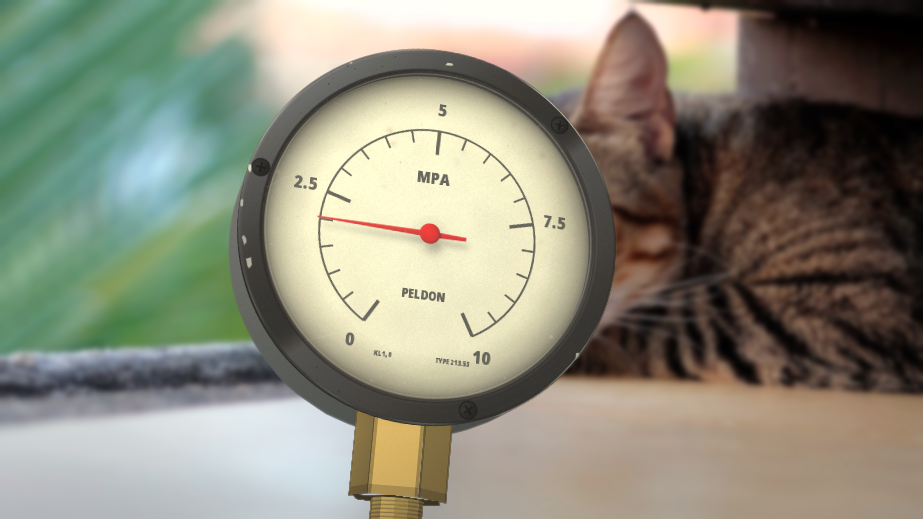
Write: 2 MPa
